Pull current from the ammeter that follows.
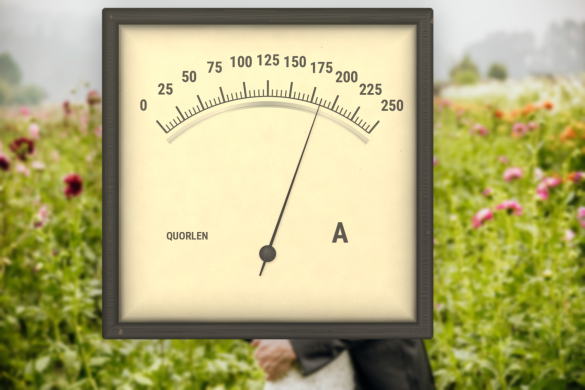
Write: 185 A
